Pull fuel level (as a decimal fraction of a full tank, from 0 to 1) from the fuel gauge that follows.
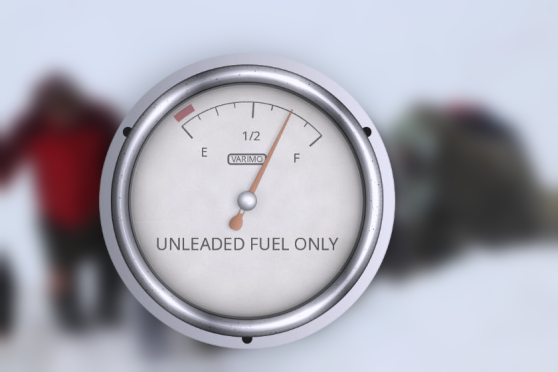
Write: 0.75
